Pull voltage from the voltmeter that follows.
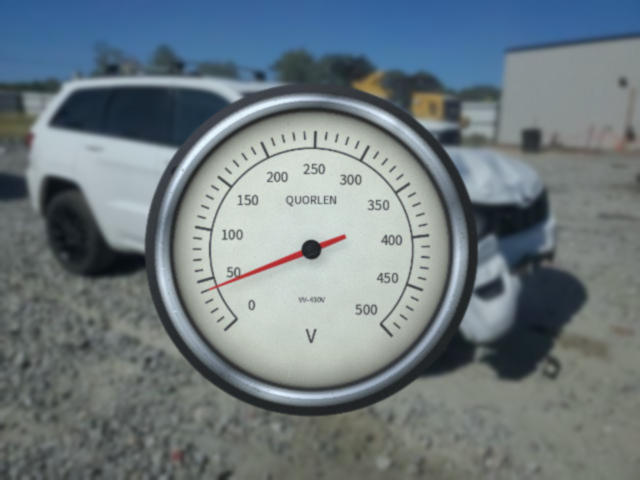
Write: 40 V
